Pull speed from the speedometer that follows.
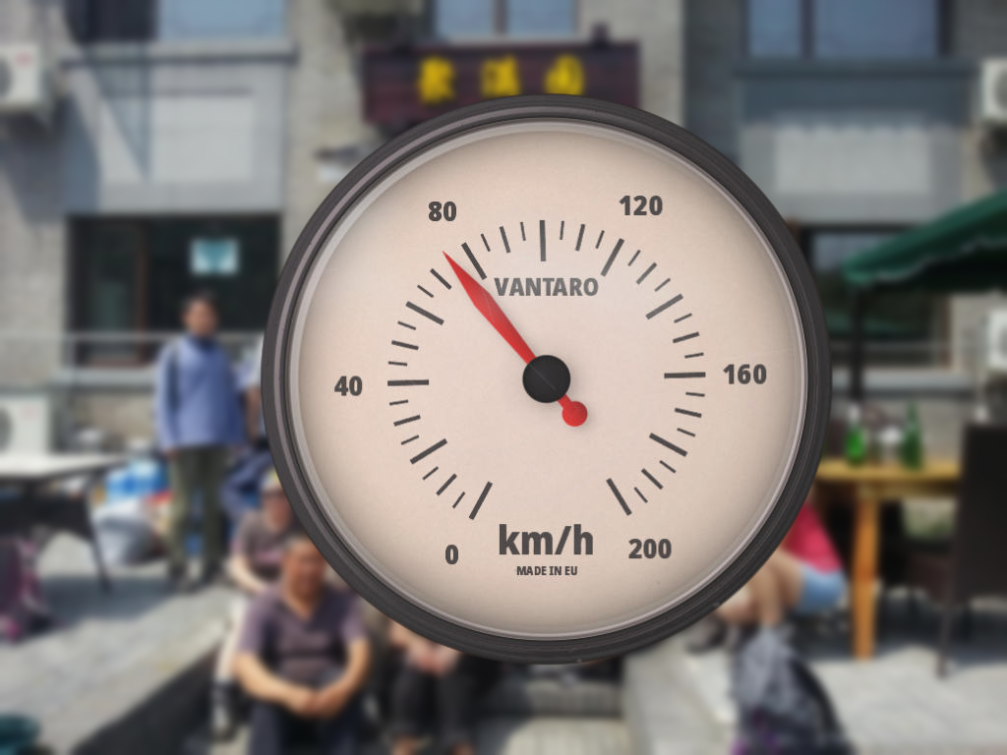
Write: 75 km/h
